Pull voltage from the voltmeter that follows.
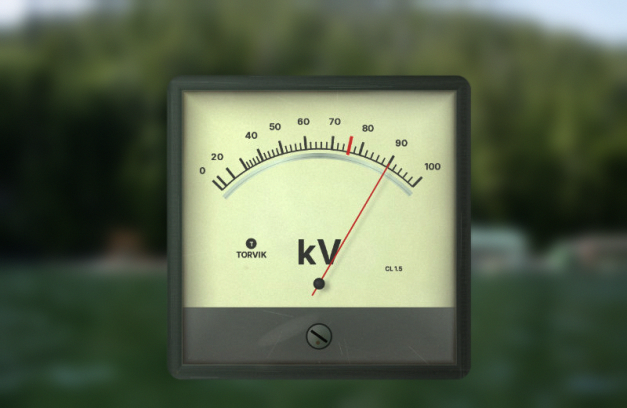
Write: 90 kV
